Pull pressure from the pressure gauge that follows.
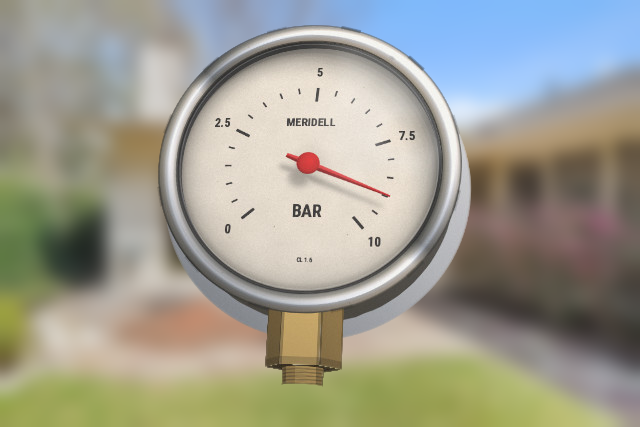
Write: 9 bar
